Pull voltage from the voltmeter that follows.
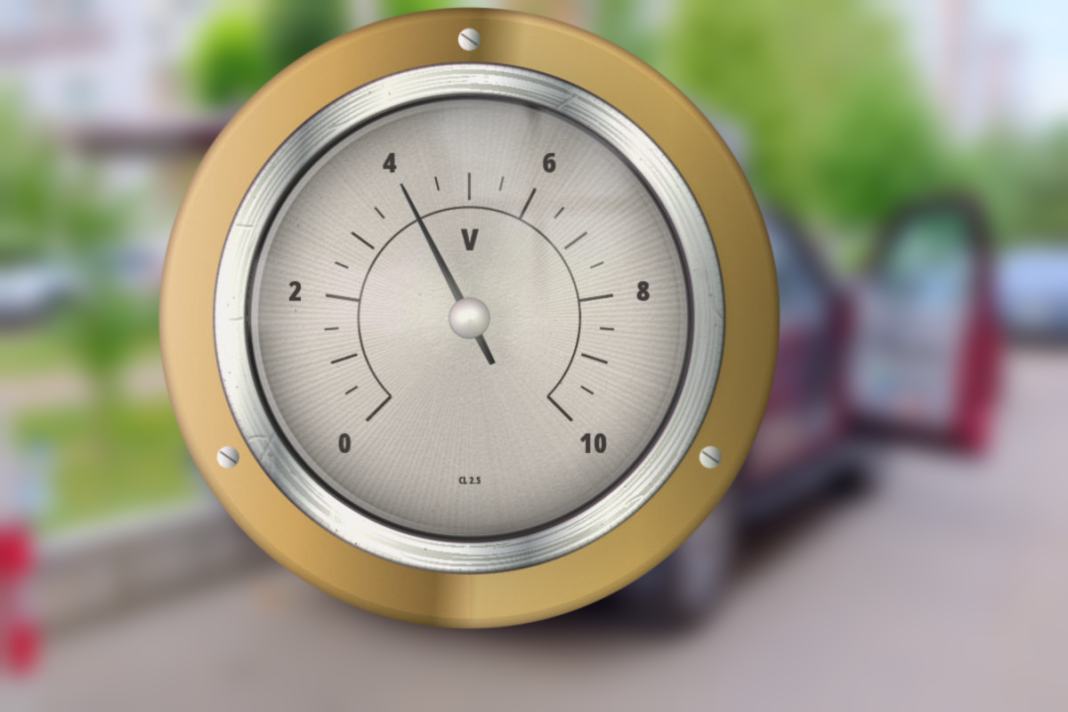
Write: 4 V
